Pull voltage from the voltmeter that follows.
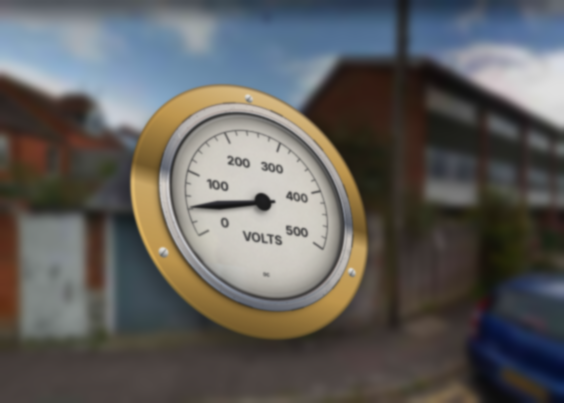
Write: 40 V
